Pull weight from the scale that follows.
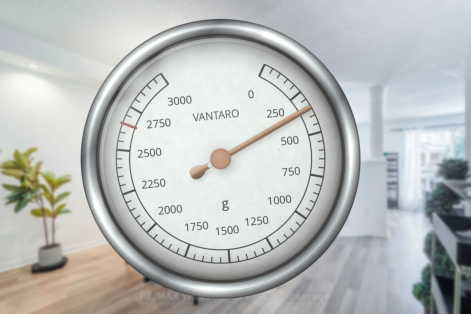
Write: 350 g
